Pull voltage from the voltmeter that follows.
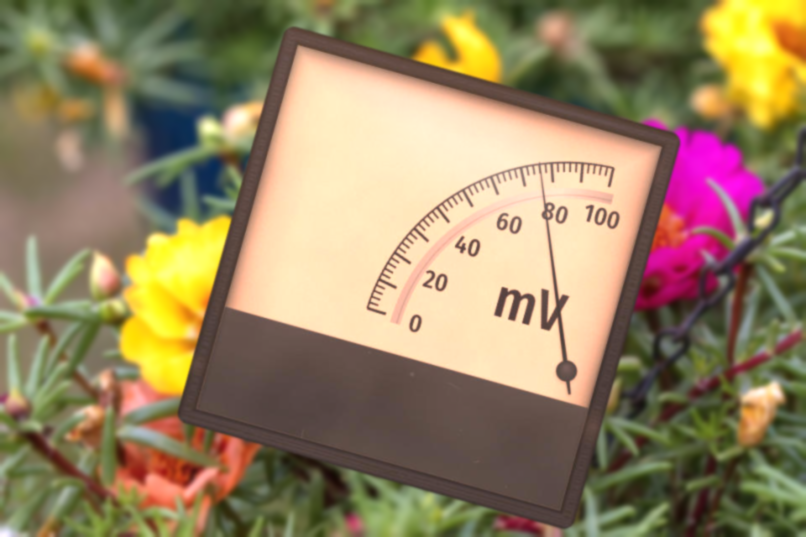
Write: 76 mV
